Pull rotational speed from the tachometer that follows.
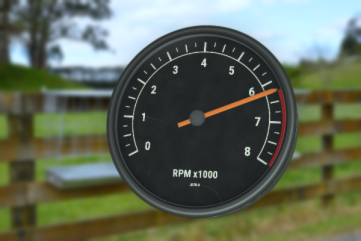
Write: 6250 rpm
